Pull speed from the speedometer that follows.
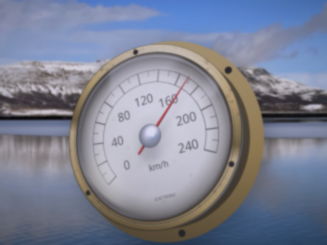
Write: 170 km/h
